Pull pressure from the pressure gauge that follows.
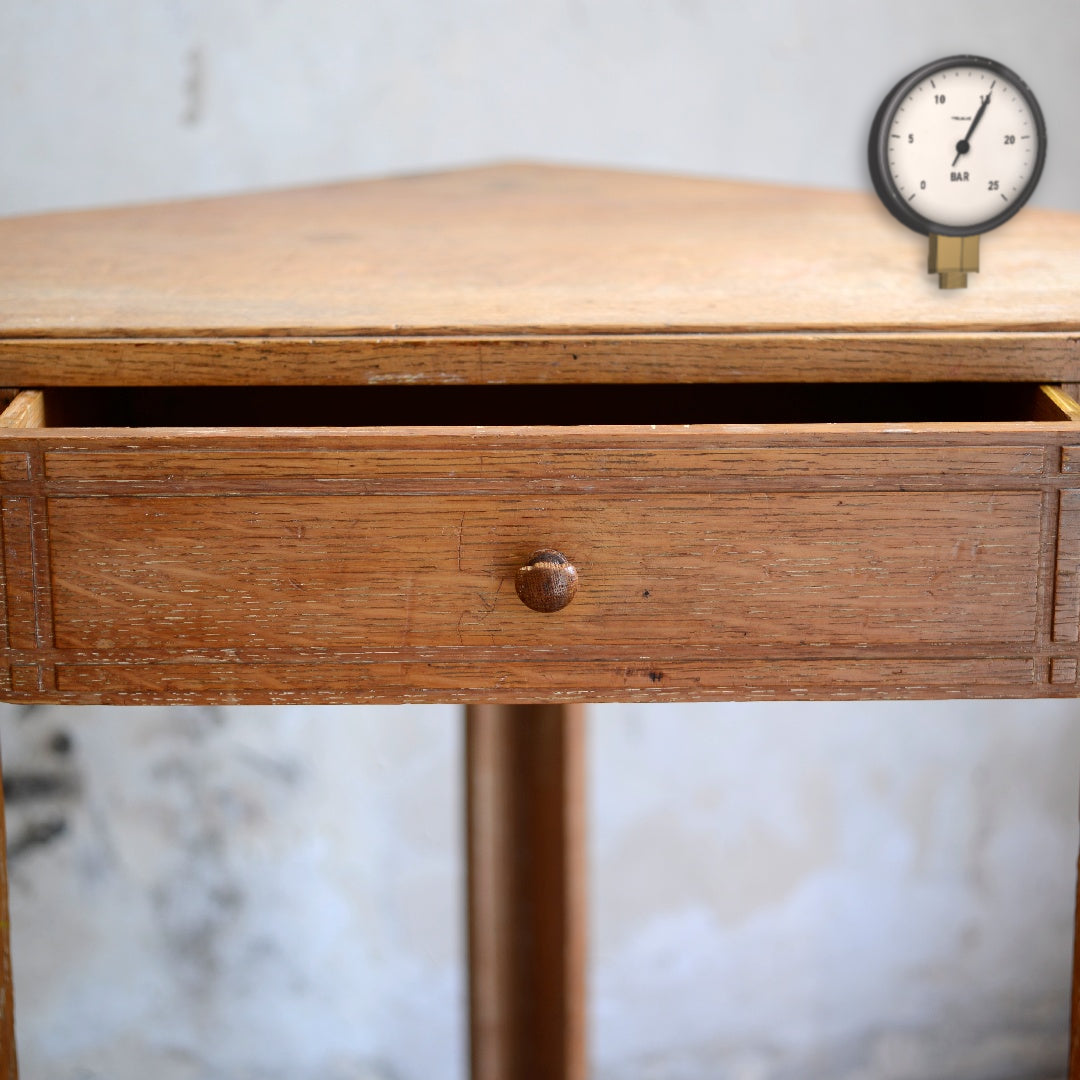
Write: 15 bar
